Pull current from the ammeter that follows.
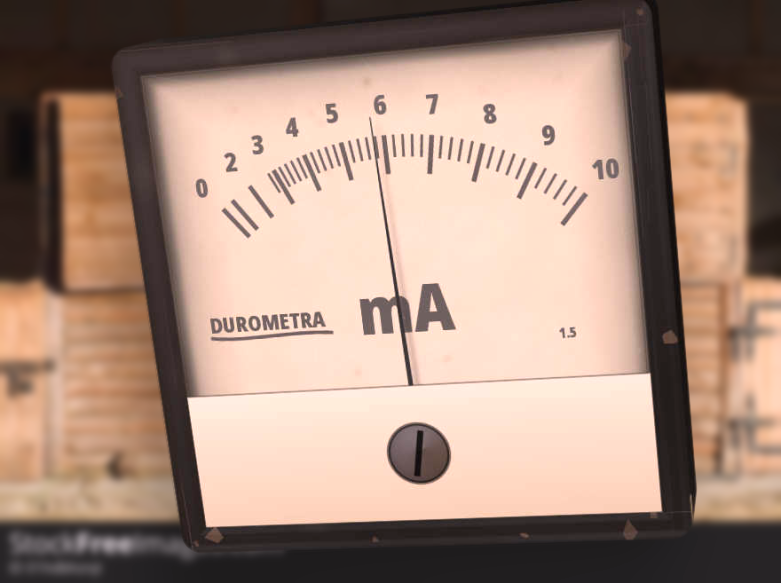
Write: 5.8 mA
